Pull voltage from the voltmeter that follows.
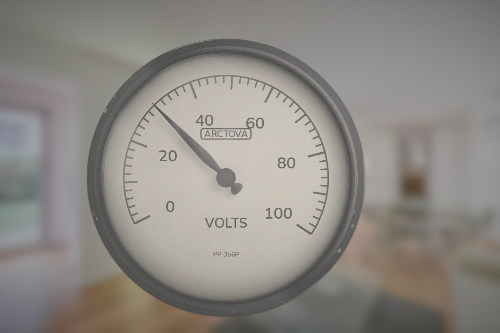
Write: 30 V
